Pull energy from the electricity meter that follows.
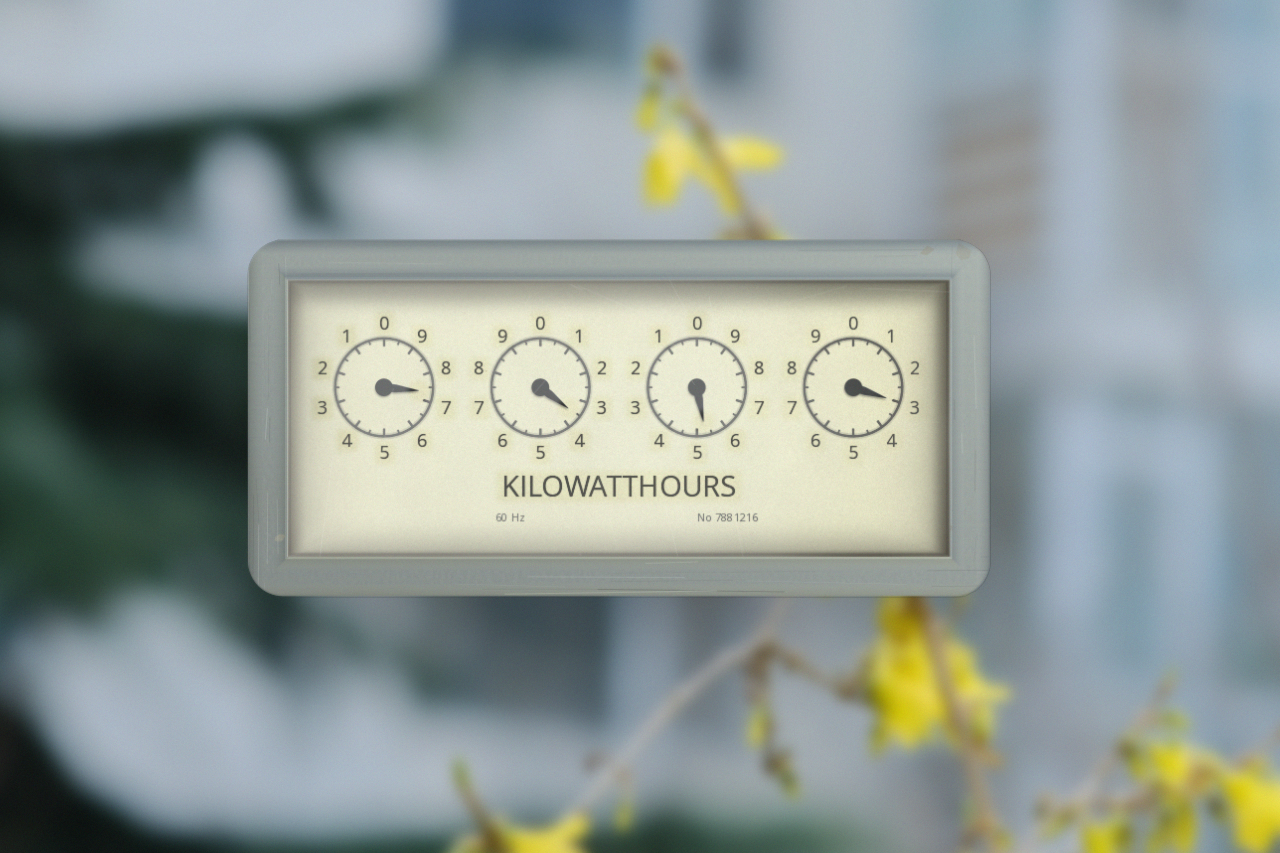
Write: 7353 kWh
